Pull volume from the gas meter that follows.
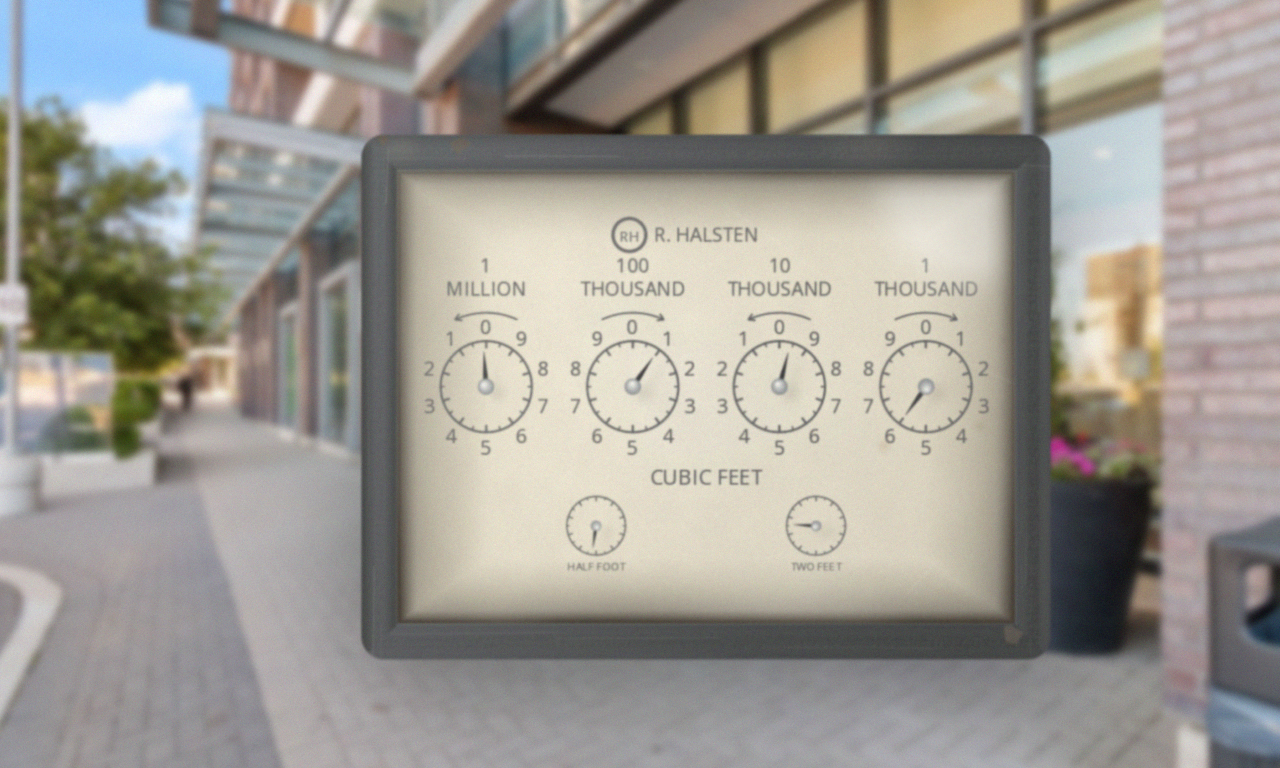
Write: 9600 ft³
